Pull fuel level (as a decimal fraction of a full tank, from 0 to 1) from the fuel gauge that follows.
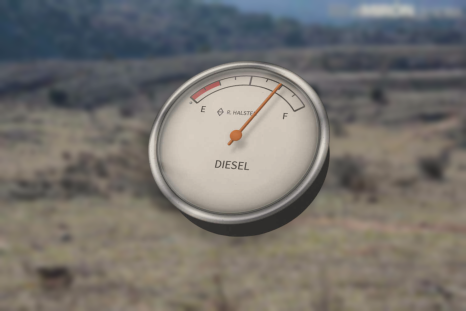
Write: 0.75
